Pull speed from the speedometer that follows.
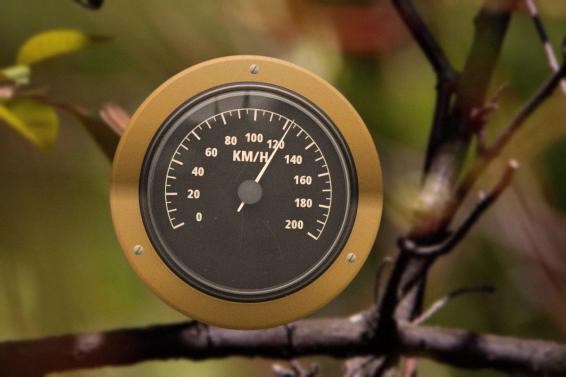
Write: 122.5 km/h
